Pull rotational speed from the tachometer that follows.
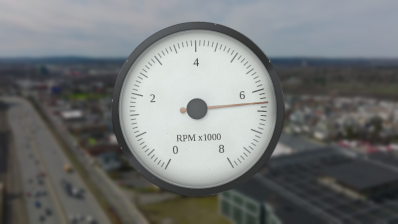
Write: 6300 rpm
